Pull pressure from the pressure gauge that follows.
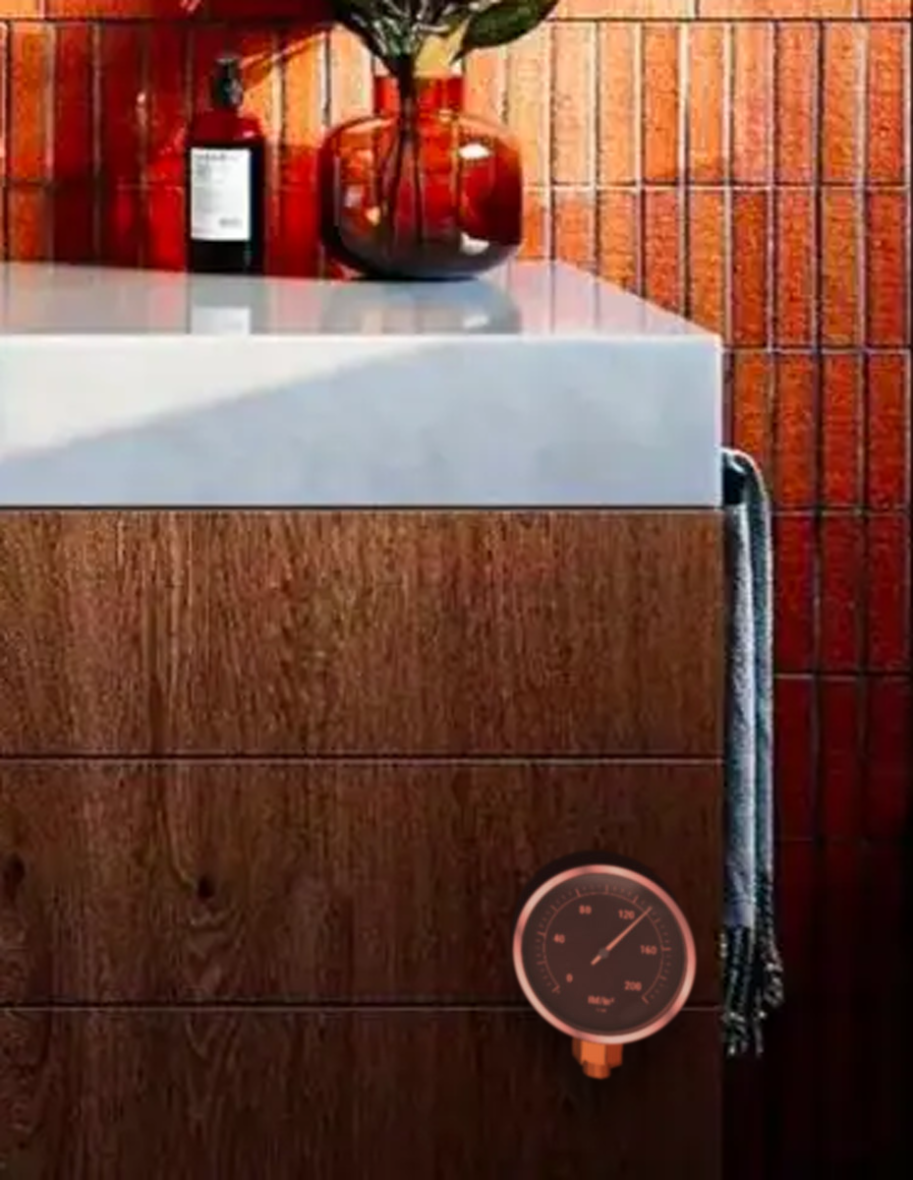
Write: 130 psi
